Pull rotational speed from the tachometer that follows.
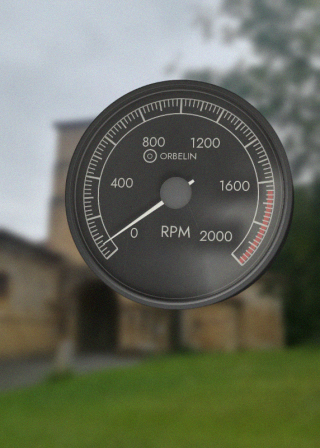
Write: 60 rpm
